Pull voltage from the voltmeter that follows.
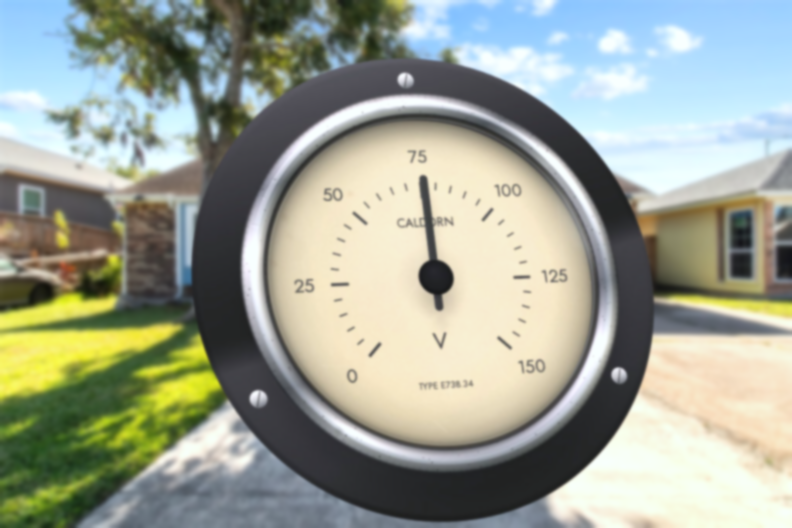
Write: 75 V
